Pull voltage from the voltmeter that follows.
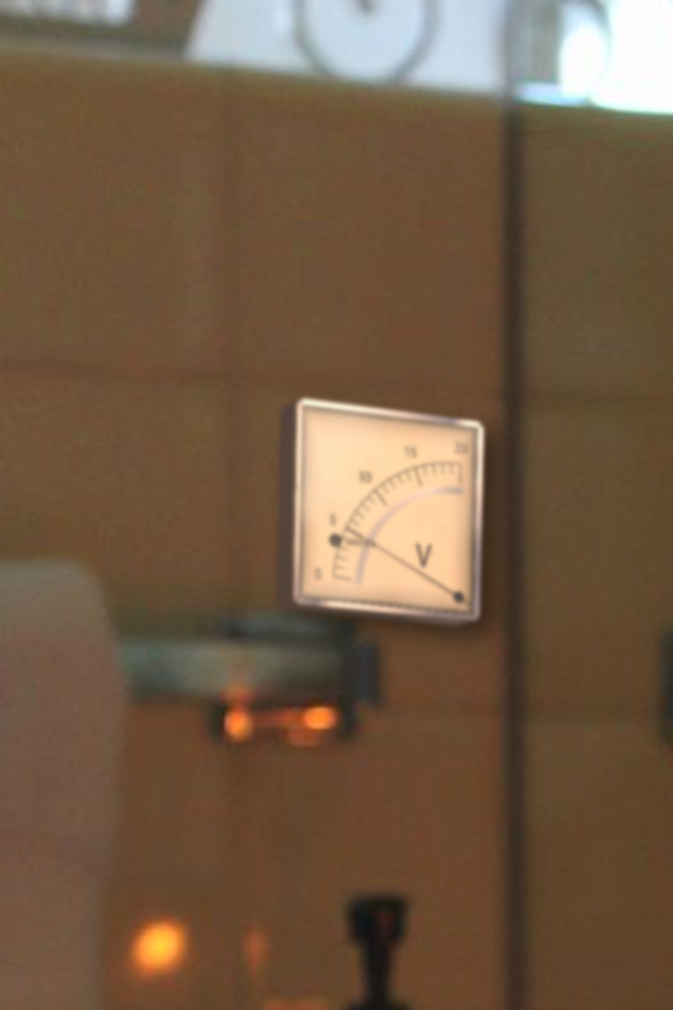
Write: 5 V
